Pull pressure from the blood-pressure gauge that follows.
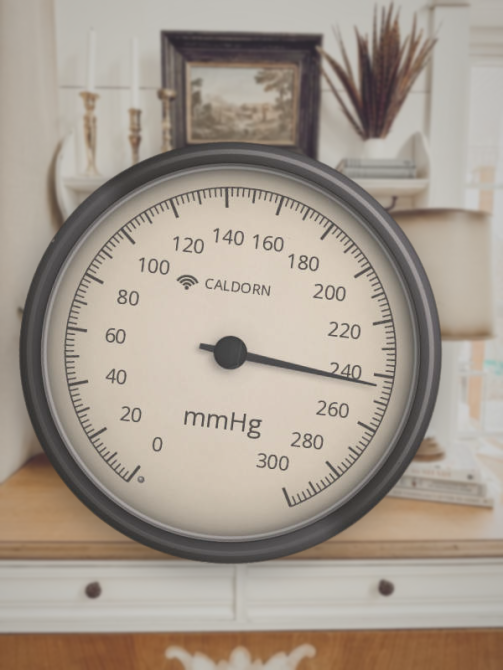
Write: 244 mmHg
